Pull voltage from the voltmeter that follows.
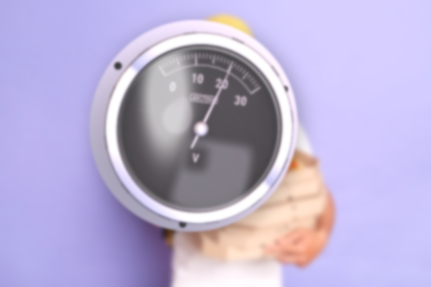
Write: 20 V
